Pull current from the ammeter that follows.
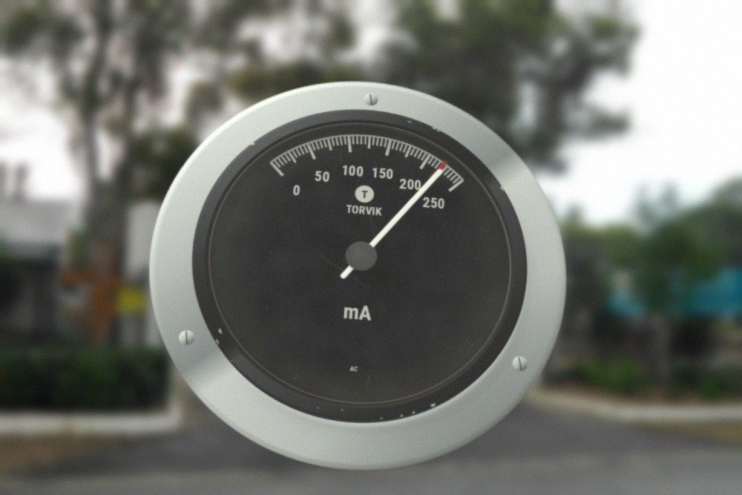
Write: 225 mA
